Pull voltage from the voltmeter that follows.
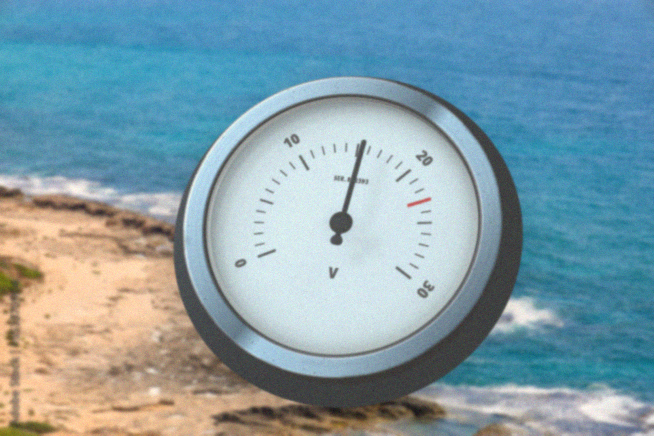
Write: 15.5 V
